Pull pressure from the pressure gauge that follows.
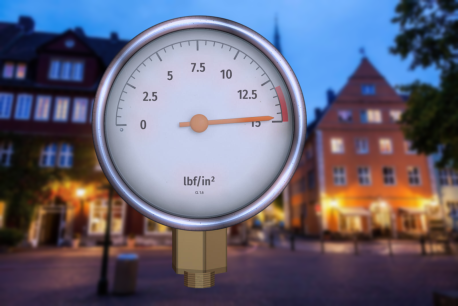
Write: 14.75 psi
